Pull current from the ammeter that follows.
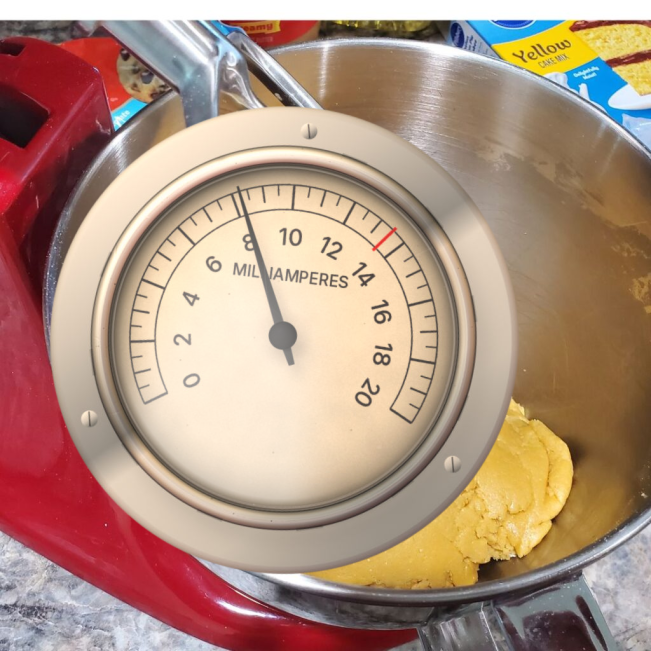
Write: 8.25 mA
